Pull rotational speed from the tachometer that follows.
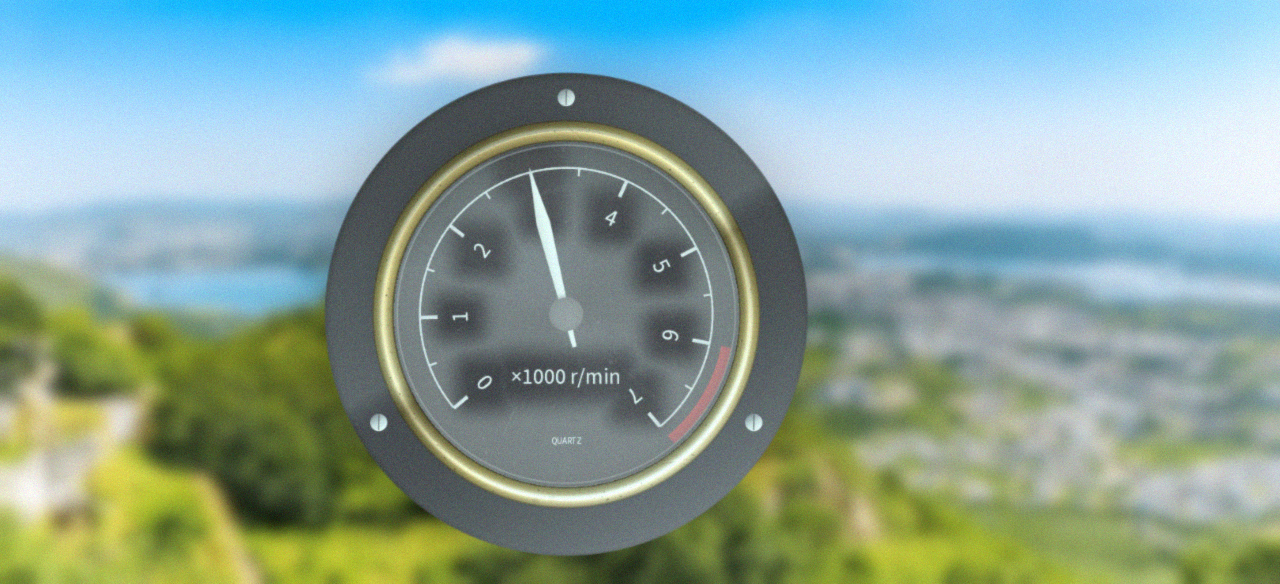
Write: 3000 rpm
